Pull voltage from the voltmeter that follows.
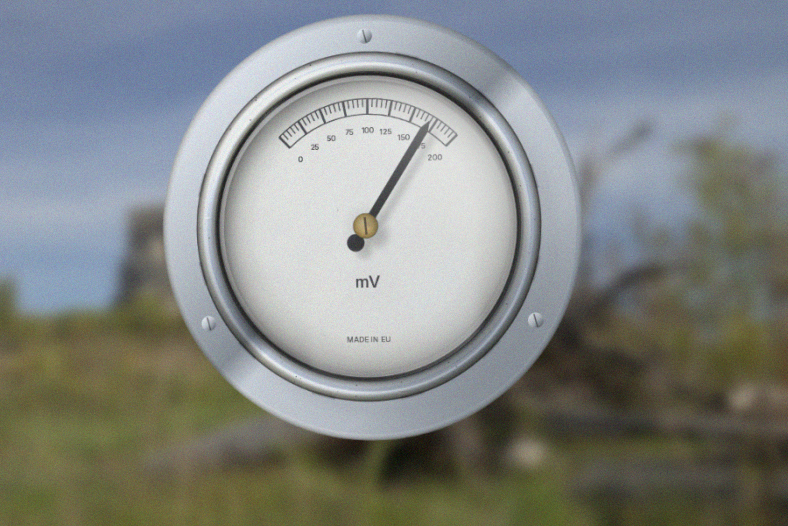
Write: 170 mV
